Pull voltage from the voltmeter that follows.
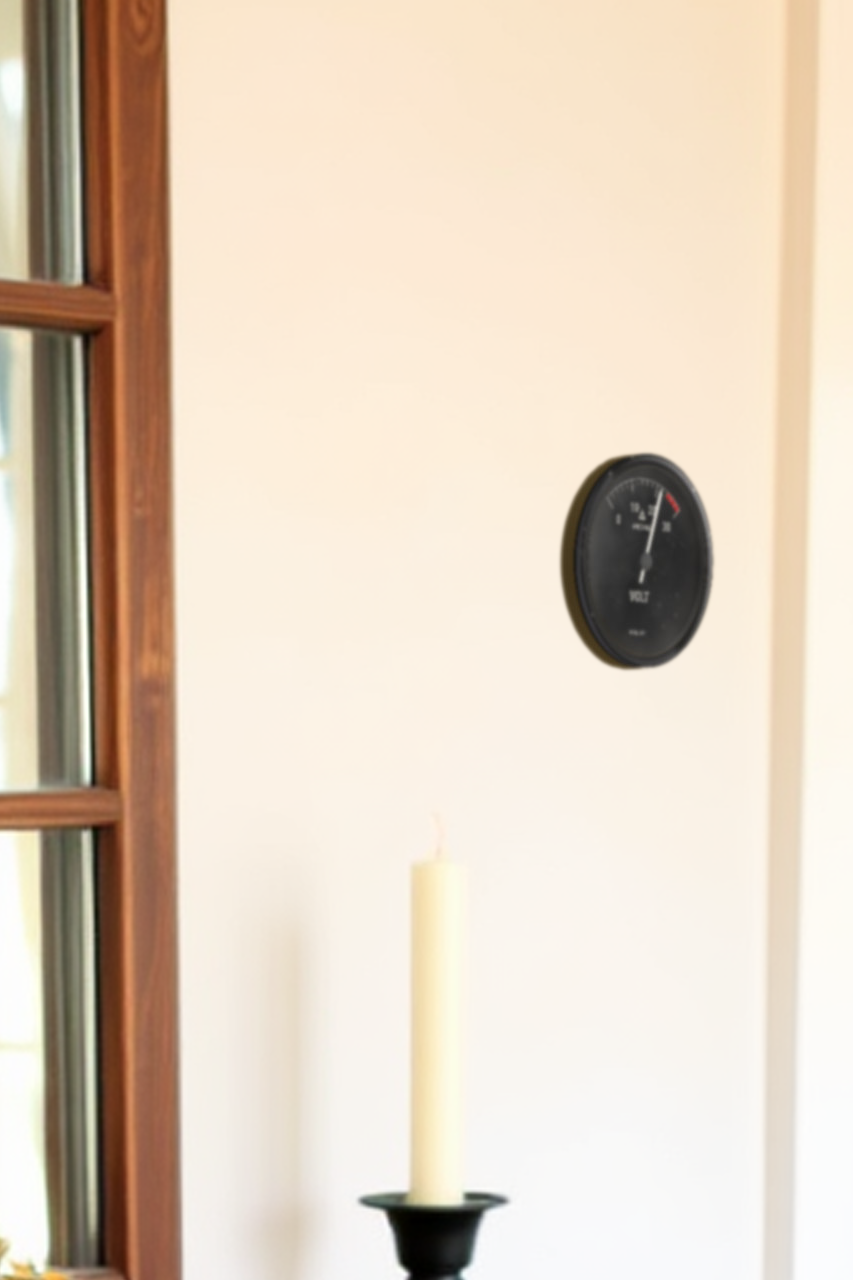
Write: 20 V
